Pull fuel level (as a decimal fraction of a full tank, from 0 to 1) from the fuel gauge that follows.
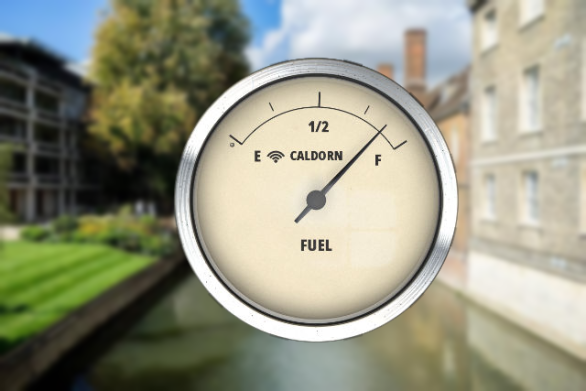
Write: 0.875
